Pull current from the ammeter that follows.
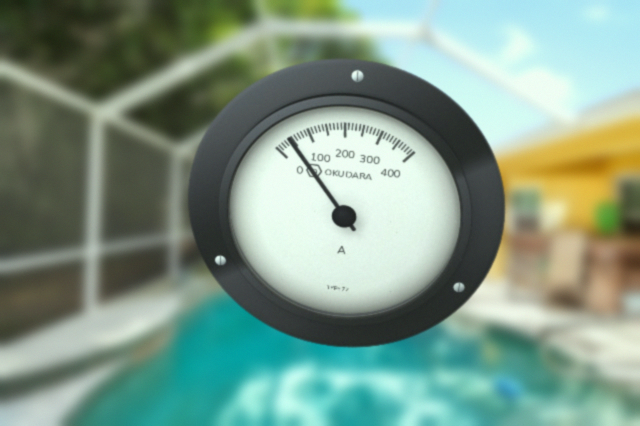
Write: 50 A
